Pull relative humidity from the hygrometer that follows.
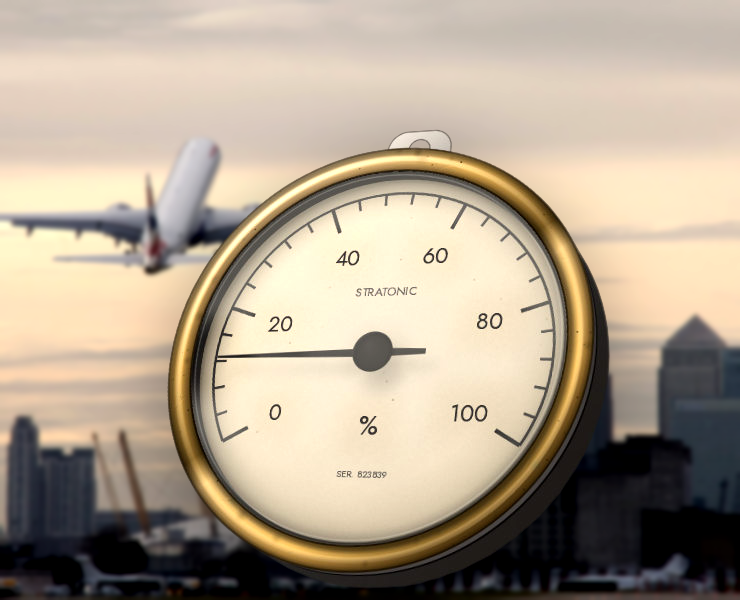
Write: 12 %
